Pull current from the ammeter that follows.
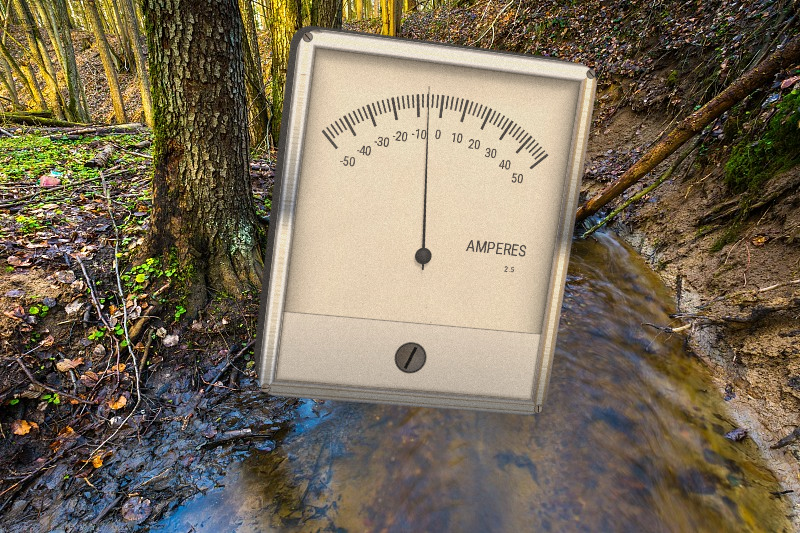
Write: -6 A
